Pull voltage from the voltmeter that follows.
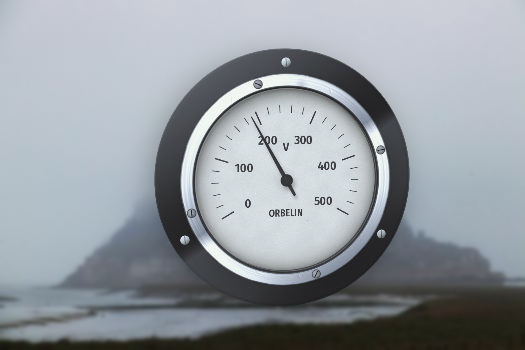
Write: 190 V
